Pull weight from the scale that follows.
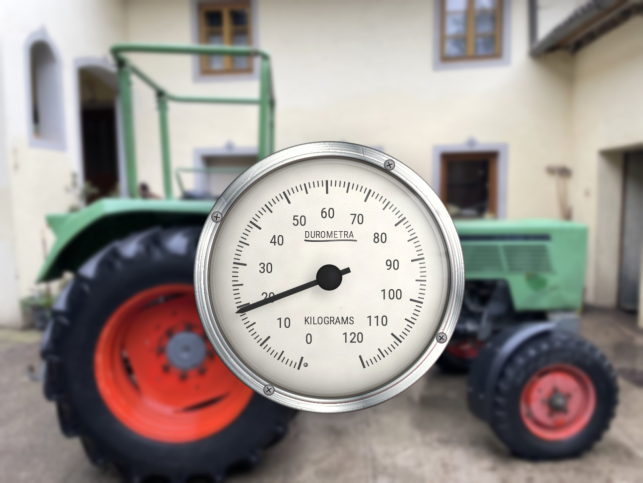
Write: 19 kg
